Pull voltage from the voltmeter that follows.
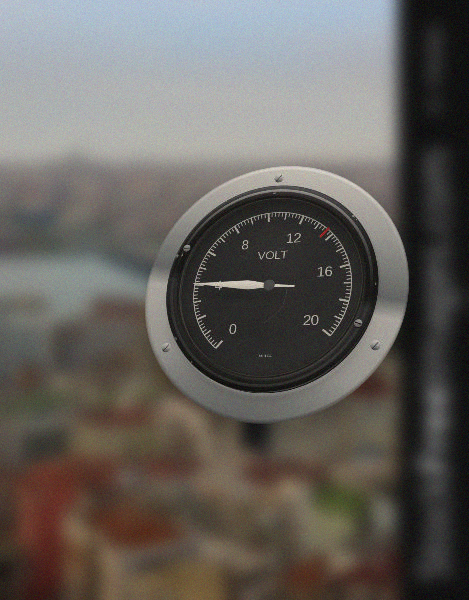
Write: 4 V
